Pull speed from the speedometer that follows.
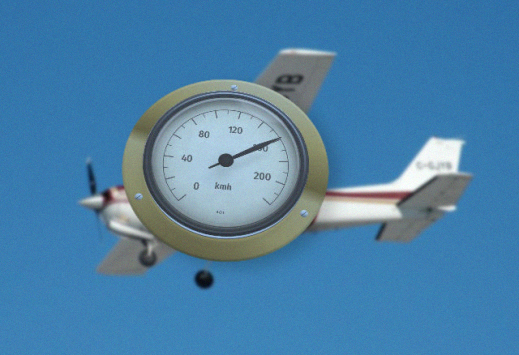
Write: 160 km/h
